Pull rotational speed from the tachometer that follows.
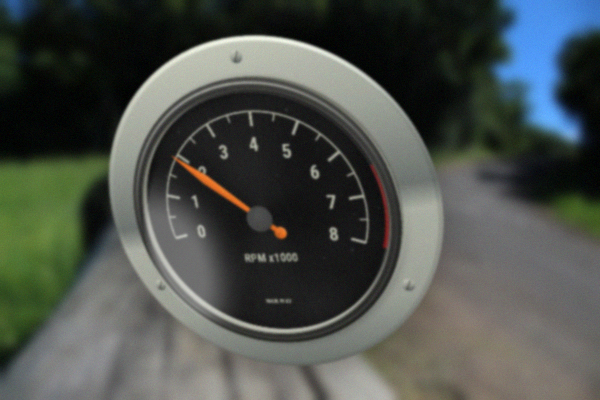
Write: 2000 rpm
